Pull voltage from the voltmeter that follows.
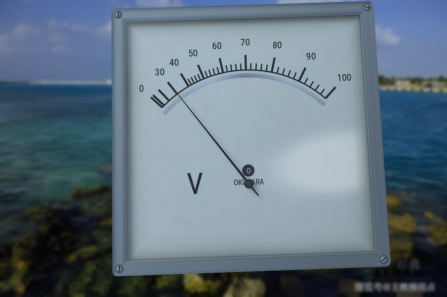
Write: 30 V
